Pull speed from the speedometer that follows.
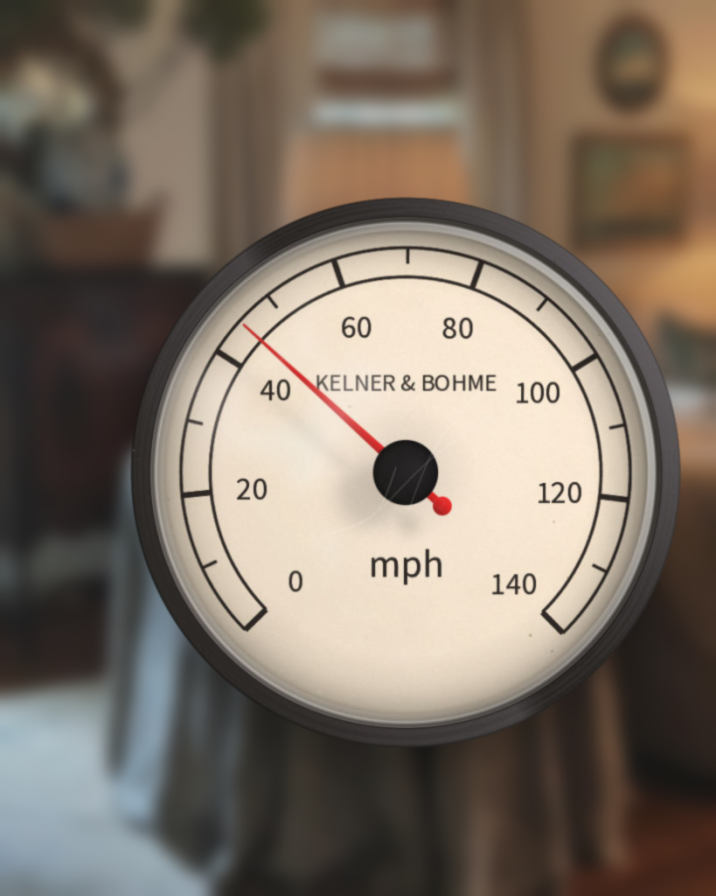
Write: 45 mph
